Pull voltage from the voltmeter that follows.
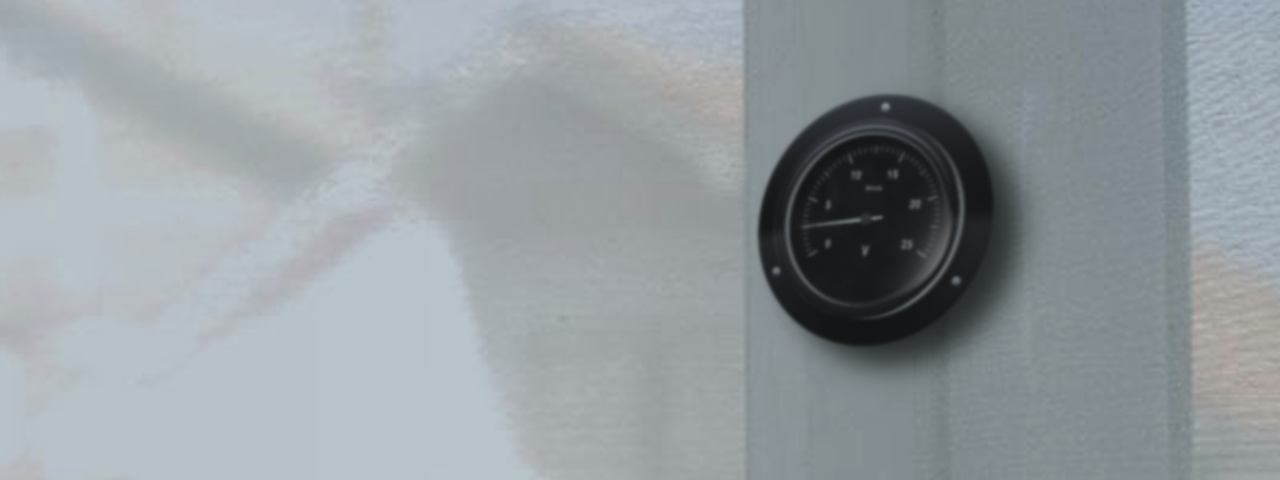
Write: 2.5 V
